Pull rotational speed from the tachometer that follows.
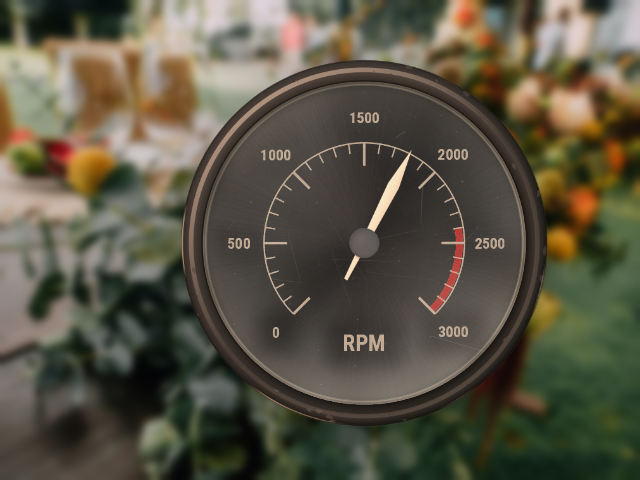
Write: 1800 rpm
